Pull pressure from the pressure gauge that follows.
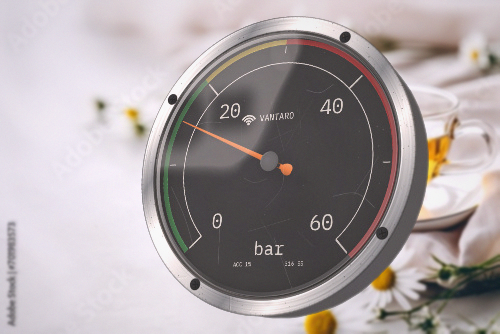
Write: 15 bar
